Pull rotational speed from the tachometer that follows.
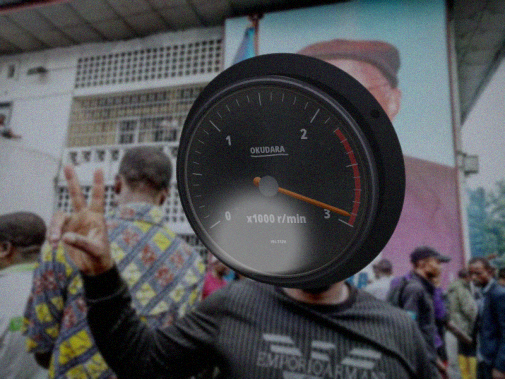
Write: 2900 rpm
